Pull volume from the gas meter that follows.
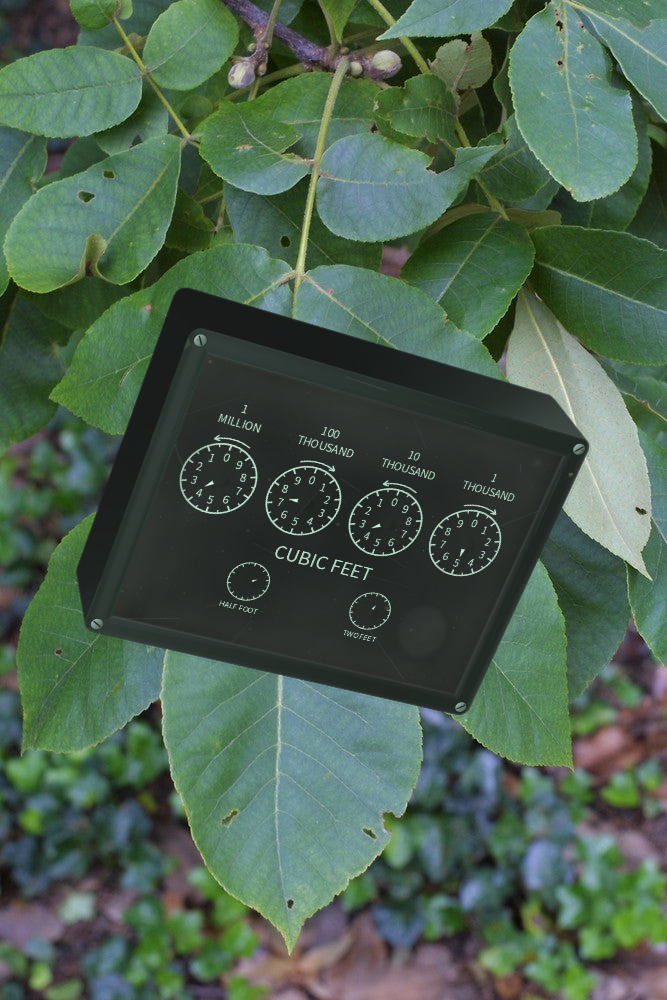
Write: 373500 ft³
